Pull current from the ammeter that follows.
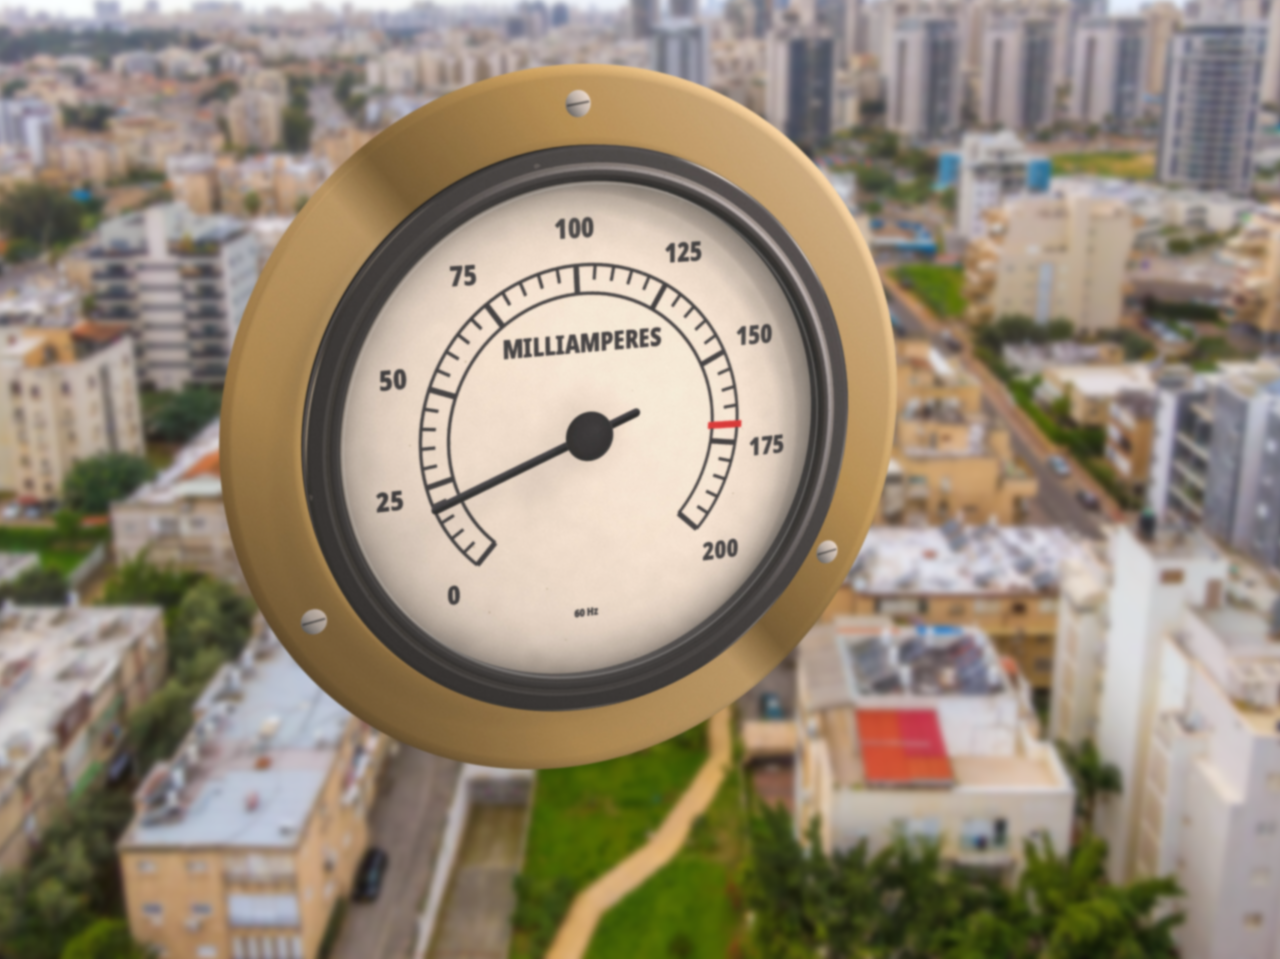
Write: 20 mA
